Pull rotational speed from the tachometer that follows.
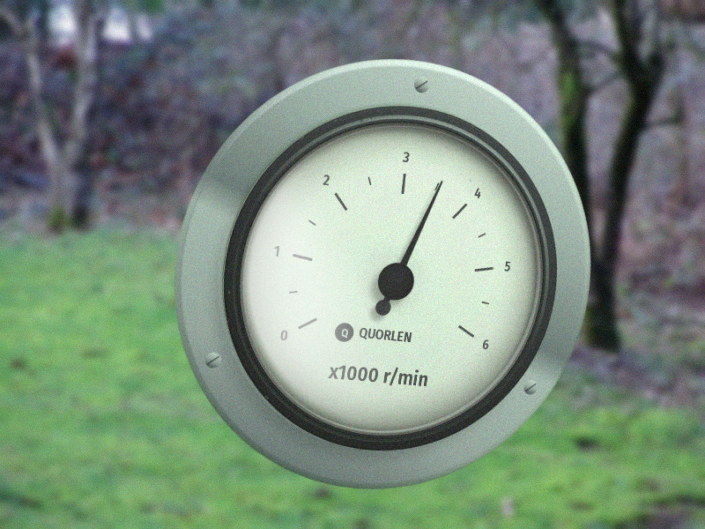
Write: 3500 rpm
